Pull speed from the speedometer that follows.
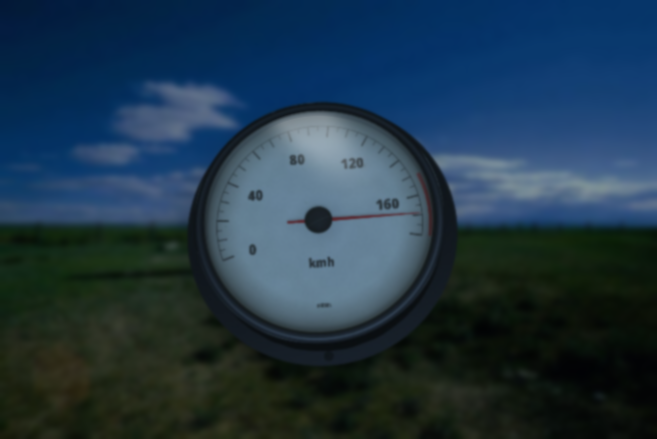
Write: 170 km/h
